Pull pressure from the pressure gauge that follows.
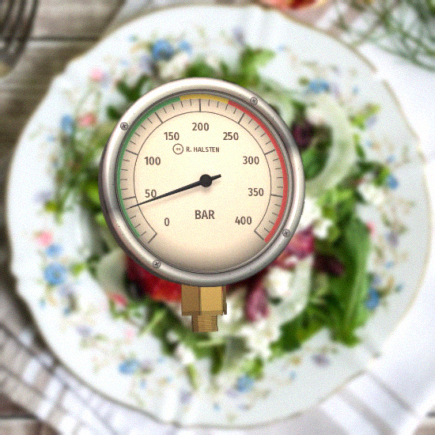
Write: 40 bar
